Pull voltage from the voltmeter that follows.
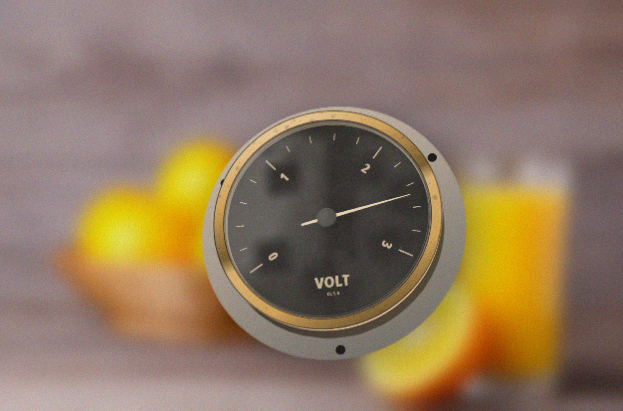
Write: 2.5 V
